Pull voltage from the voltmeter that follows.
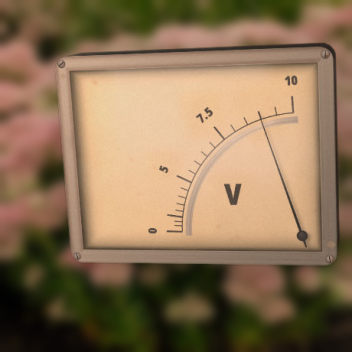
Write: 9 V
